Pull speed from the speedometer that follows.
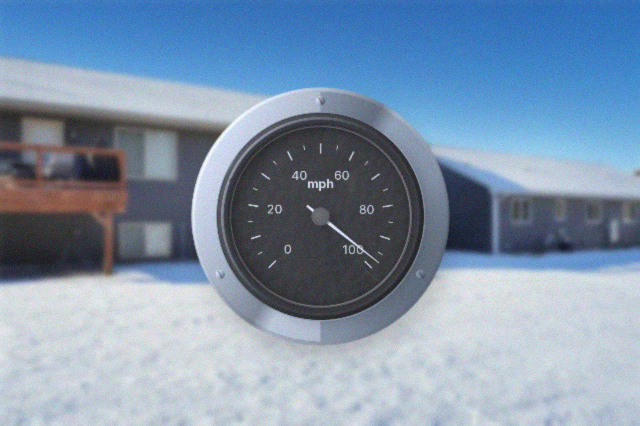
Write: 97.5 mph
